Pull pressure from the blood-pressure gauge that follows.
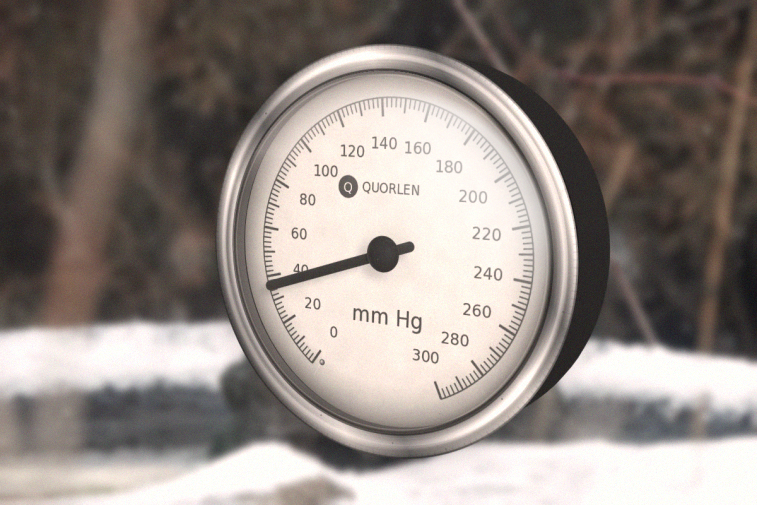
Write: 36 mmHg
